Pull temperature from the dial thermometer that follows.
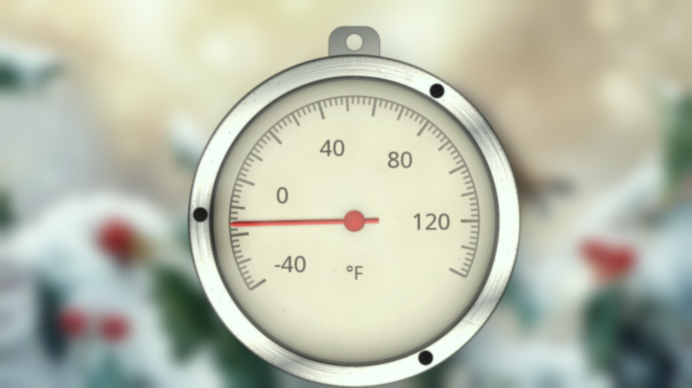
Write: -16 °F
